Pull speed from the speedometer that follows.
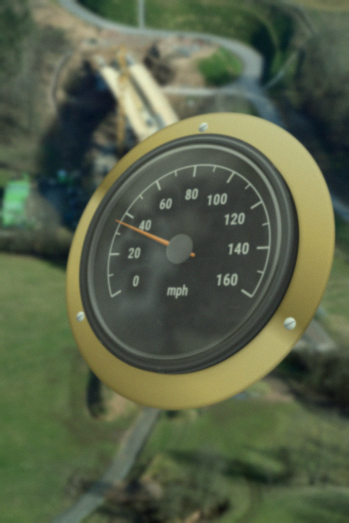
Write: 35 mph
